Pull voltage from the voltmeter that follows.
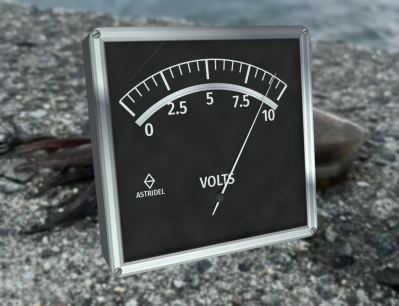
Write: 9 V
